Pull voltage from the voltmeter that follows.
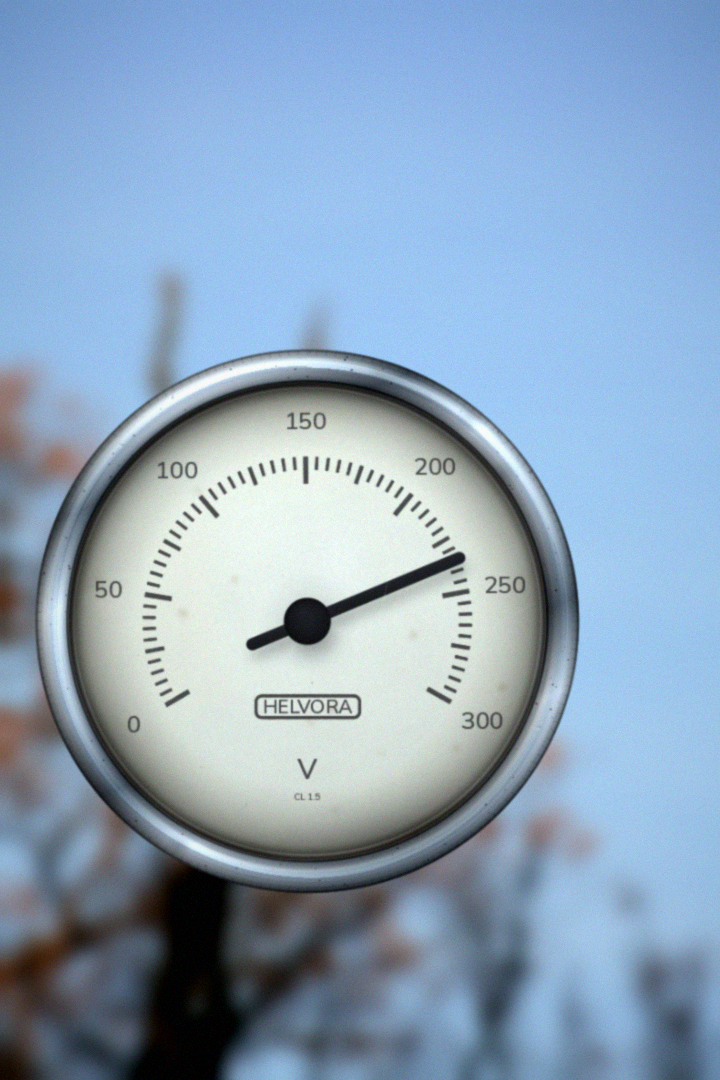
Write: 235 V
